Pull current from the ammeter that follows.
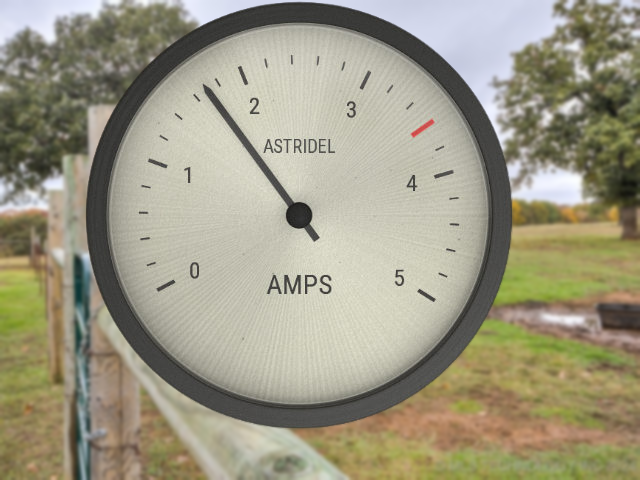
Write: 1.7 A
